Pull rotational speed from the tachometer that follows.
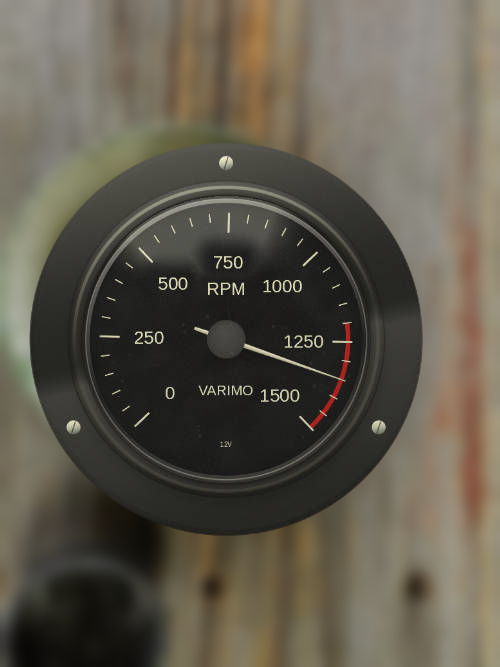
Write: 1350 rpm
